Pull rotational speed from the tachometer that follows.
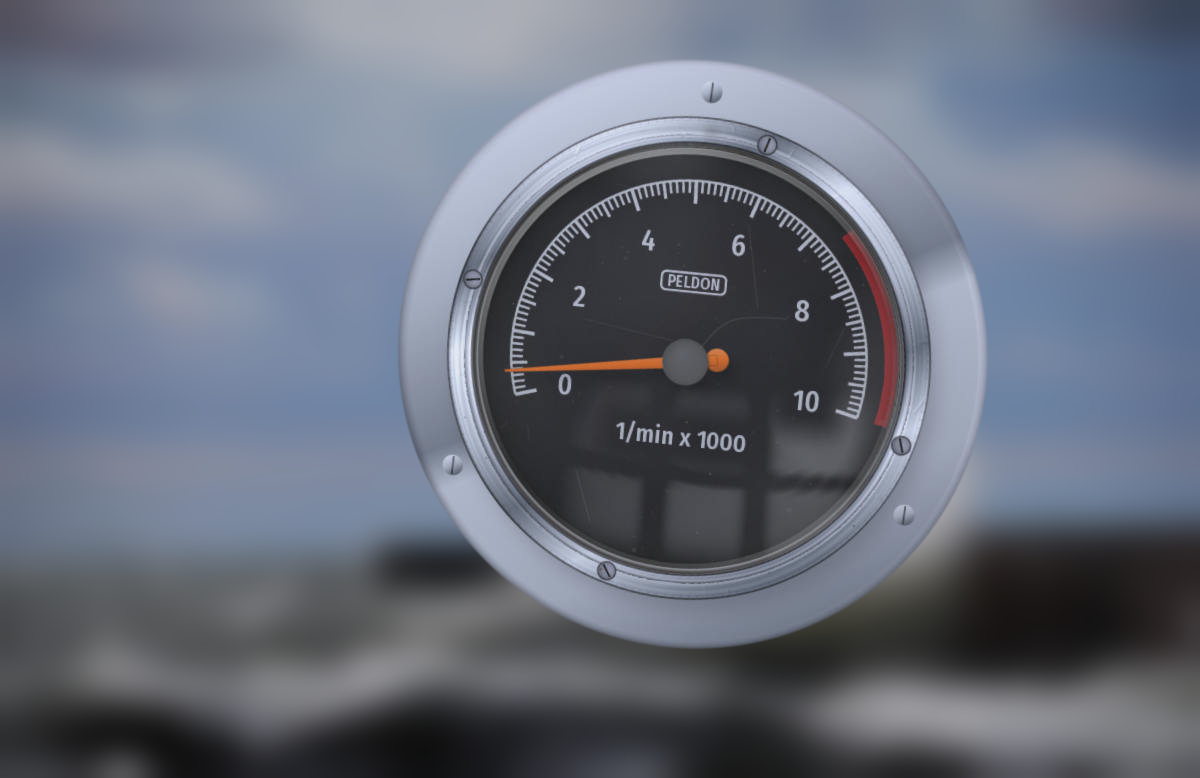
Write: 400 rpm
